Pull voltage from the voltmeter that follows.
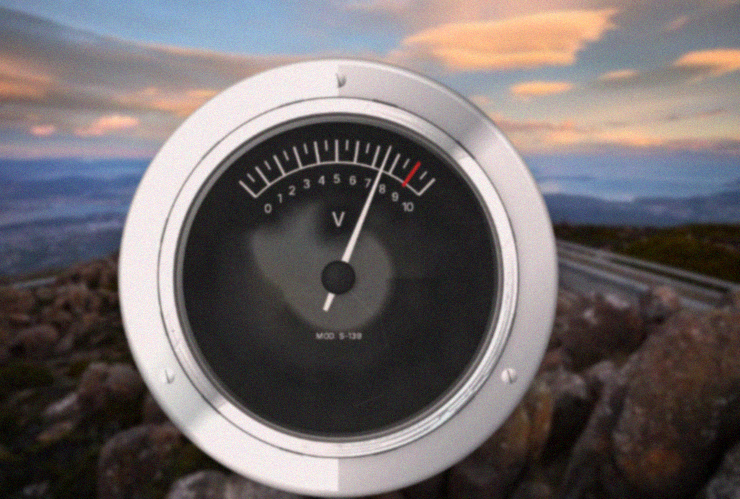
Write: 7.5 V
